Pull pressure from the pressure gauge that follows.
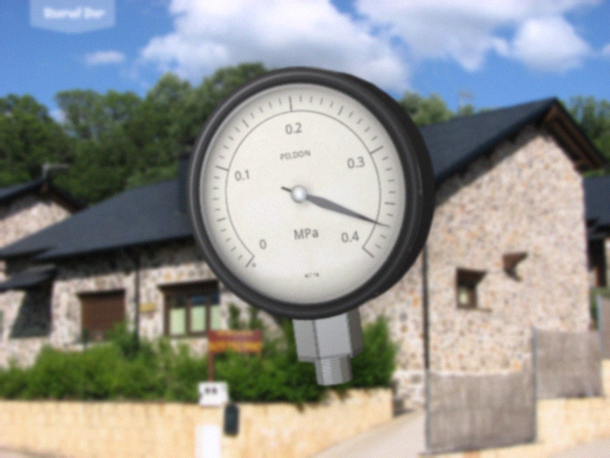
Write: 0.37 MPa
